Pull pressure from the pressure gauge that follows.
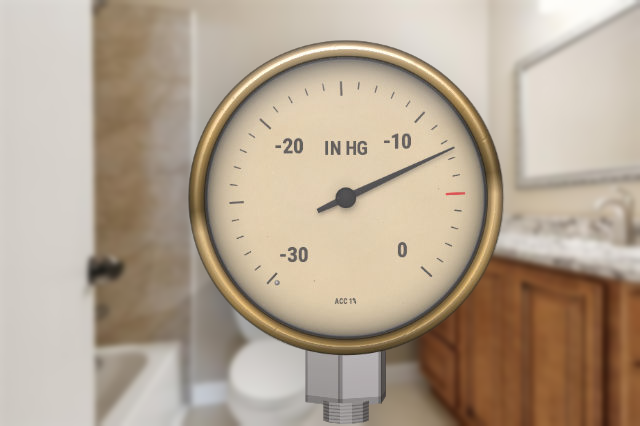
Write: -7.5 inHg
